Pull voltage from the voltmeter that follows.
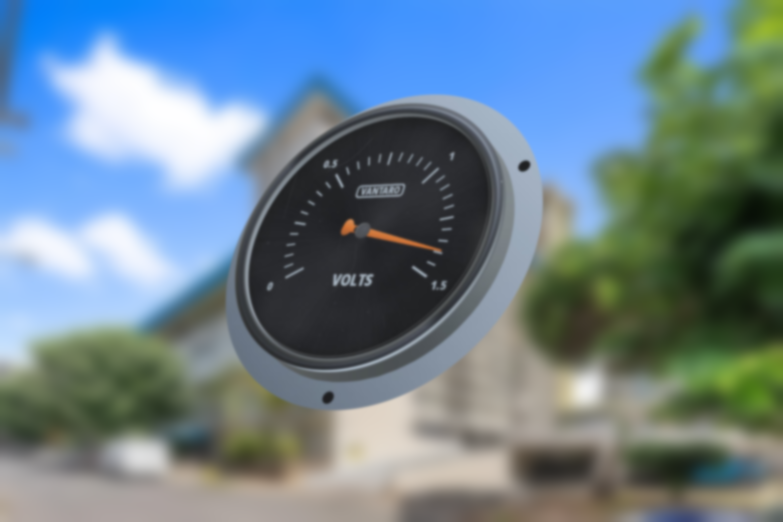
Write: 1.4 V
